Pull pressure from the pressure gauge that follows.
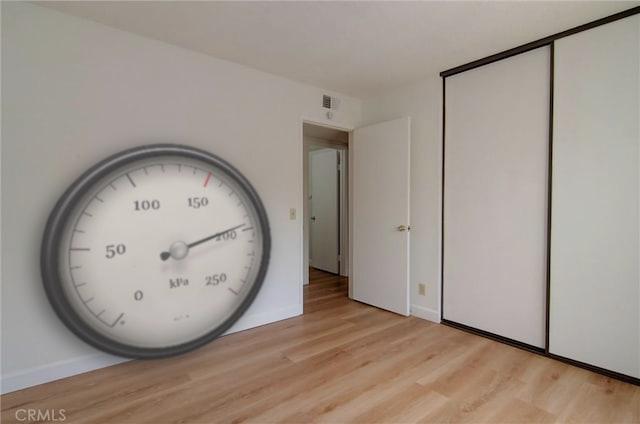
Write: 195 kPa
